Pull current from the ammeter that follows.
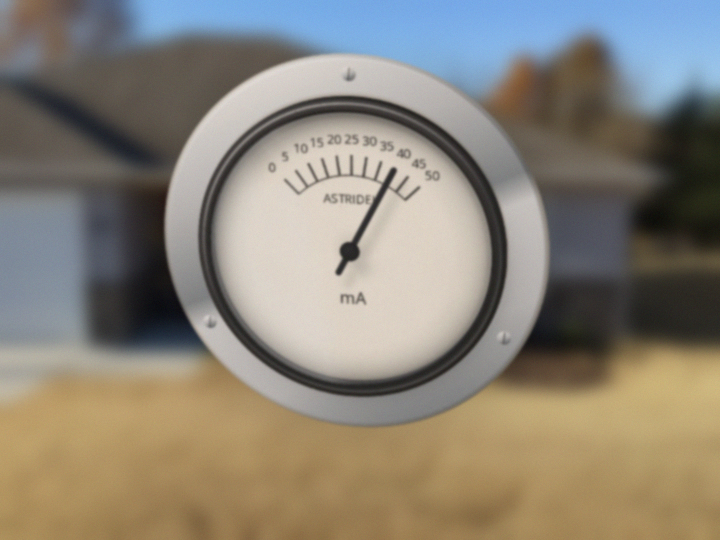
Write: 40 mA
